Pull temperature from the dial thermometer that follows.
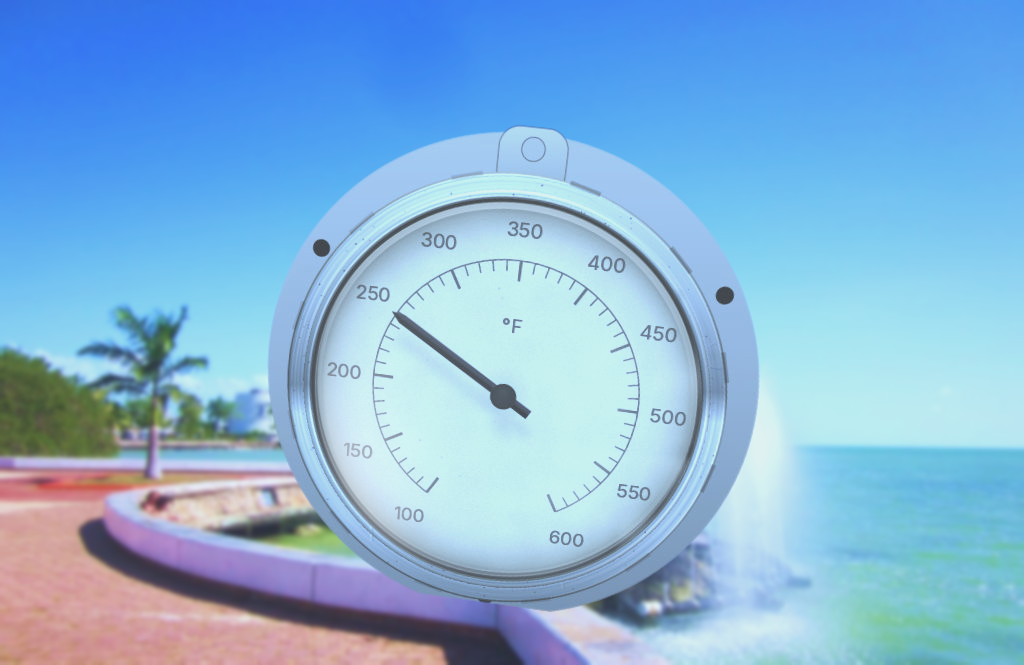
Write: 250 °F
